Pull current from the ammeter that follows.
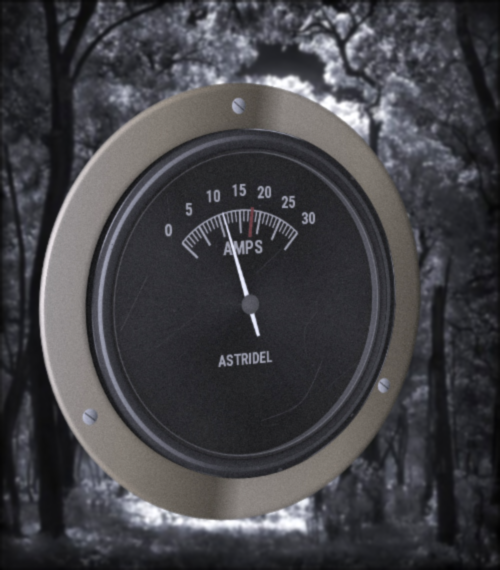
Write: 10 A
